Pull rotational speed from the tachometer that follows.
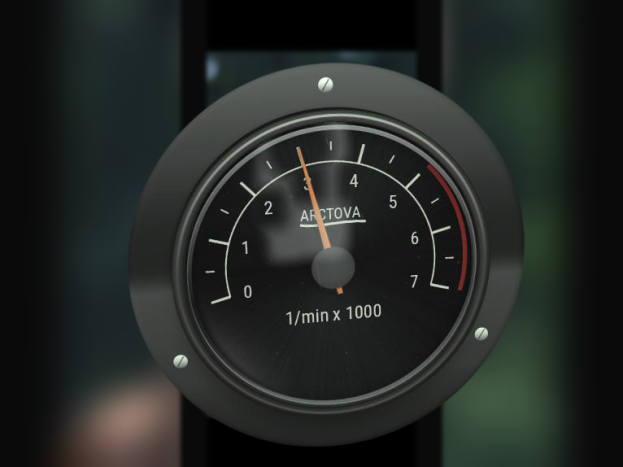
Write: 3000 rpm
